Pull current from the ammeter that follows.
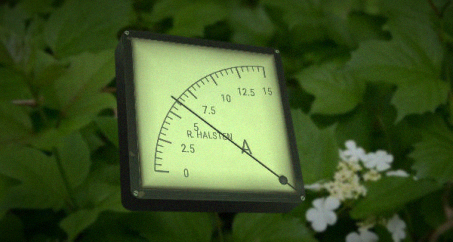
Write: 6 A
